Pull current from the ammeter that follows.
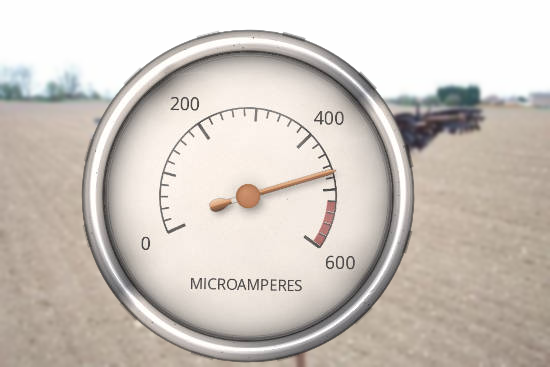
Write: 470 µA
